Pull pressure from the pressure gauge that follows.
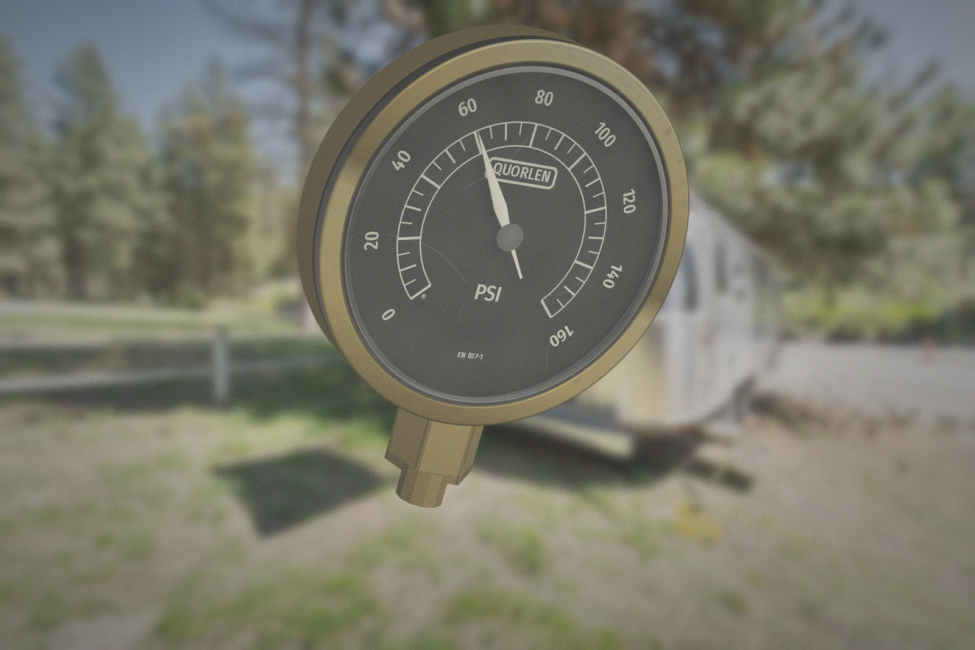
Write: 60 psi
